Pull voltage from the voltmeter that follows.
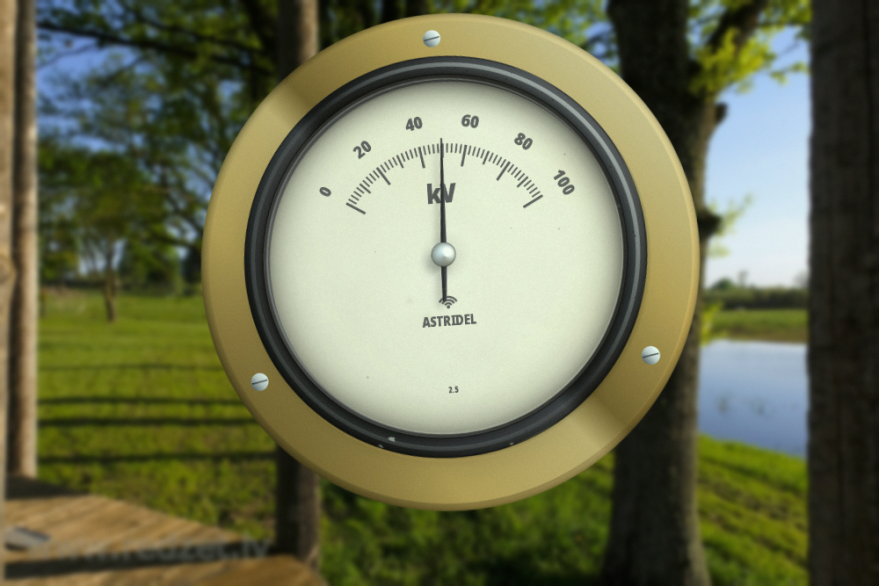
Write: 50 kV
